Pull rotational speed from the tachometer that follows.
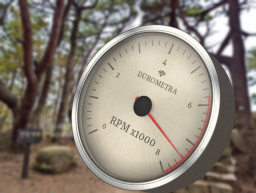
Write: 7400 rpm
